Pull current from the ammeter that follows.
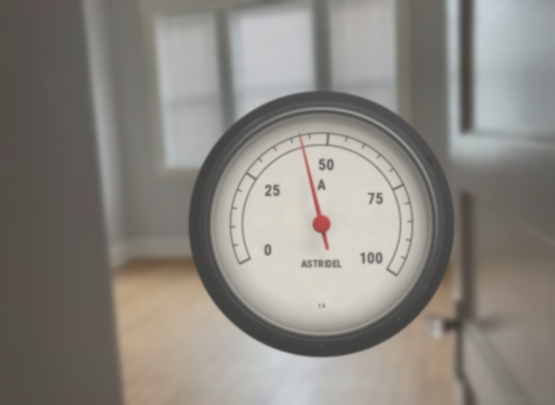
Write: 42.5 A
